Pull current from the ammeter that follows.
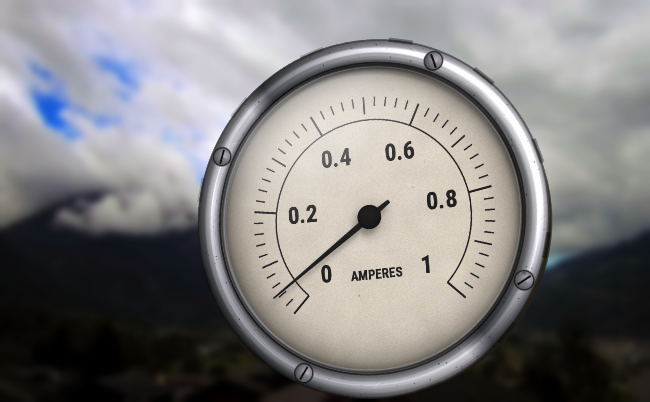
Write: 0.04 A
